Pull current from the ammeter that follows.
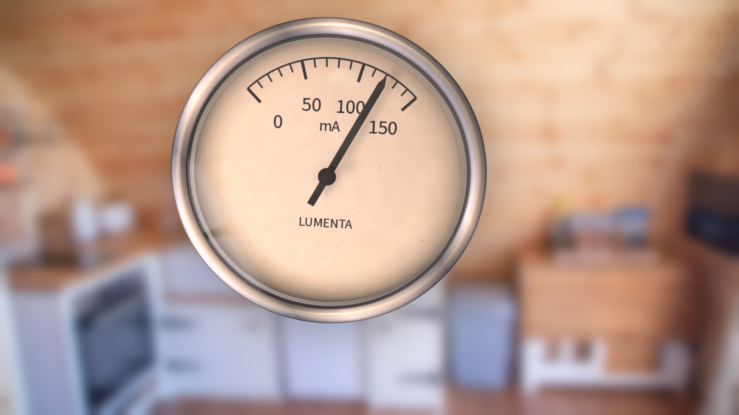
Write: 120 mA
